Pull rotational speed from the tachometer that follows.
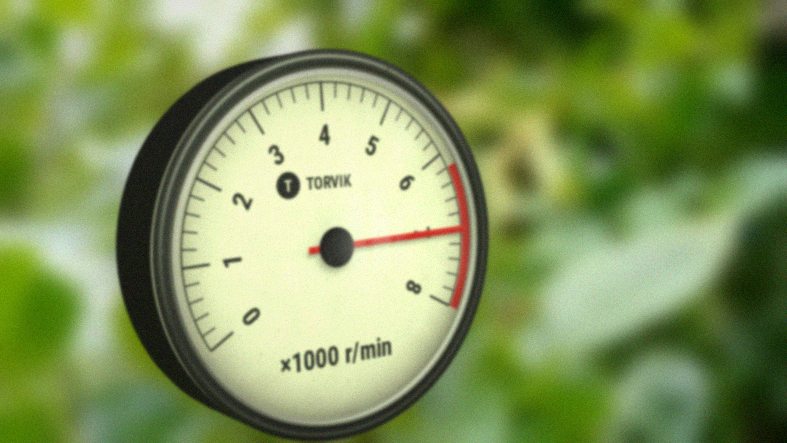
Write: 7000 rpm
